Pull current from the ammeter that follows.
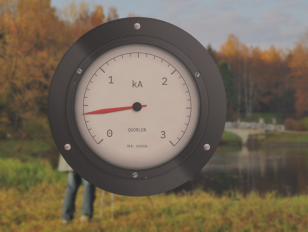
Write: 0.4 kA
